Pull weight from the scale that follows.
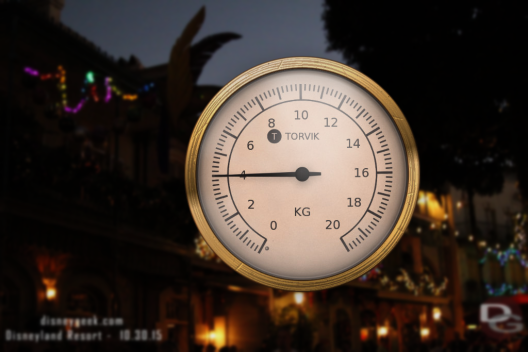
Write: 4 kg
